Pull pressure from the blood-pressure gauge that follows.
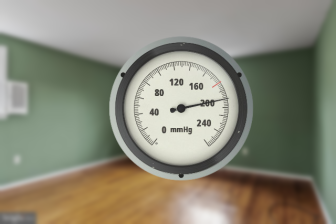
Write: 200 mmHg
